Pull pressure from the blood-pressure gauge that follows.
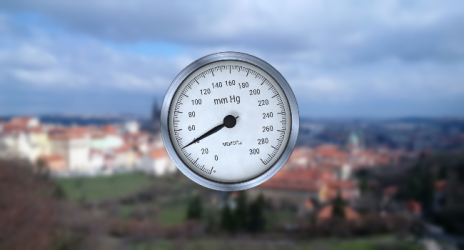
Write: 40 mmHg
